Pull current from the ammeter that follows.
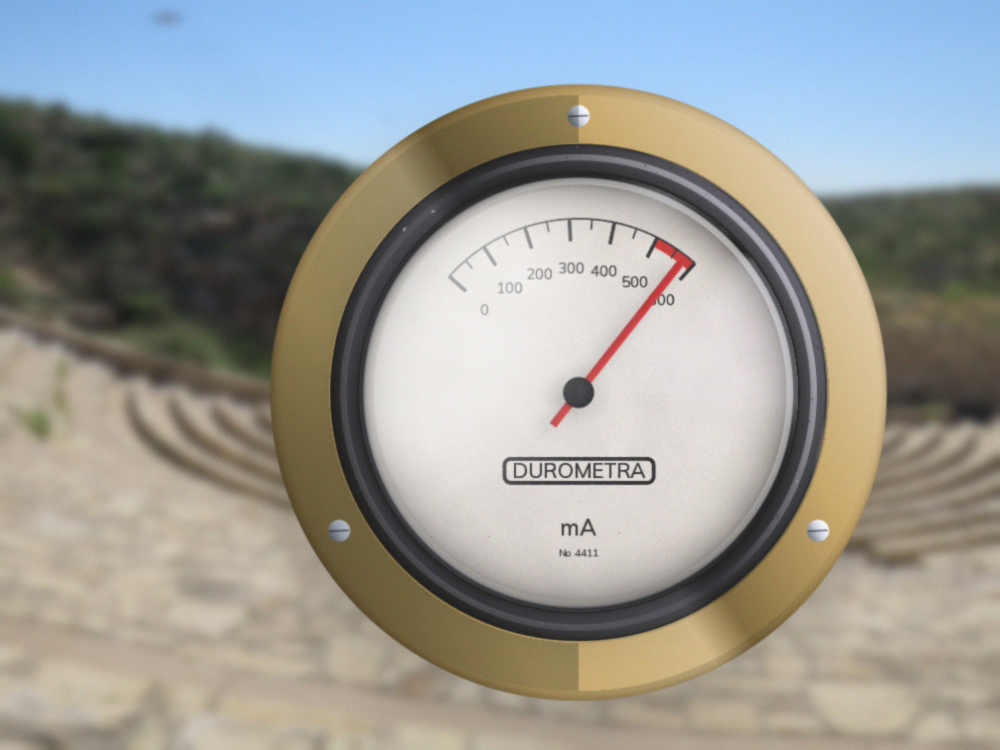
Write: 575 mA
